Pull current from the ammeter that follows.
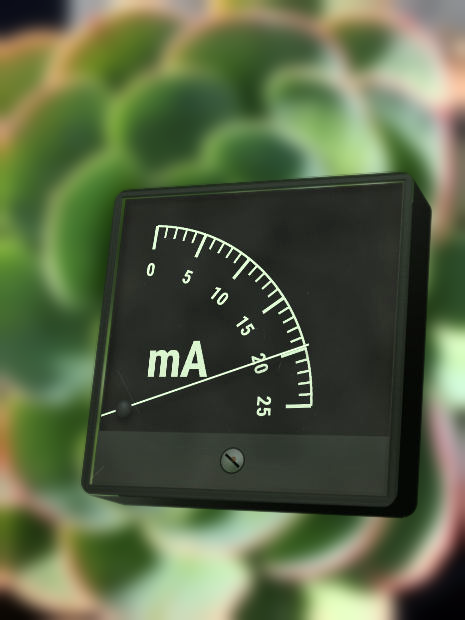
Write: 20 mA
